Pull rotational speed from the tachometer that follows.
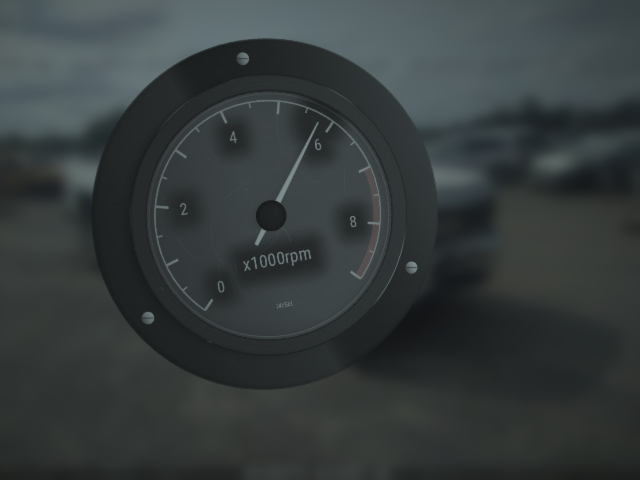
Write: 5750 rpm
